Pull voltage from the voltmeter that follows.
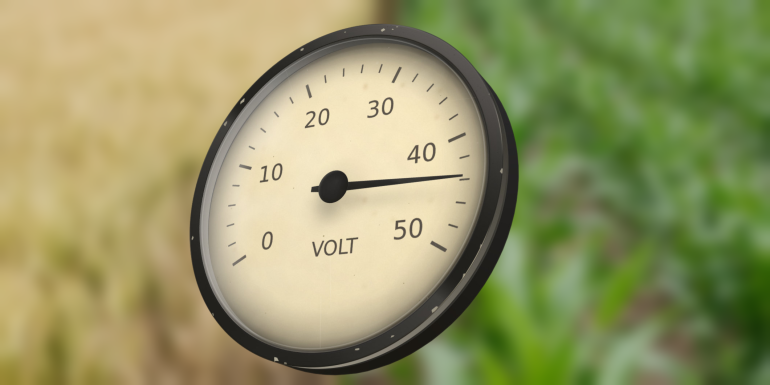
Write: 44 V
